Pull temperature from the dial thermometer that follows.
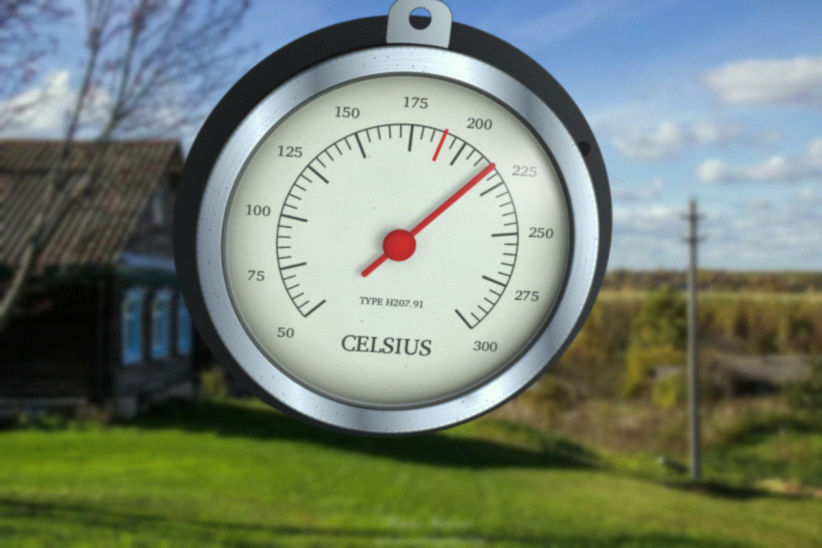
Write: 215 °C
